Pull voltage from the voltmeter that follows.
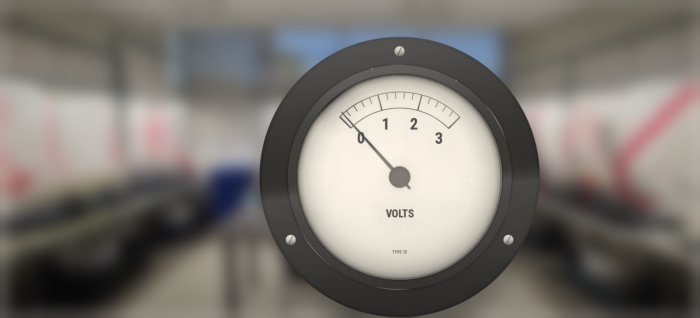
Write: 0.1 V
